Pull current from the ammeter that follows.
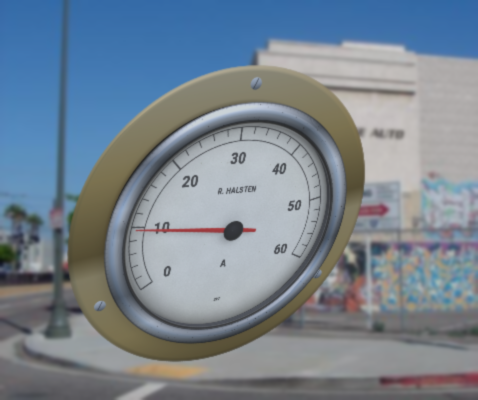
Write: 10 A
